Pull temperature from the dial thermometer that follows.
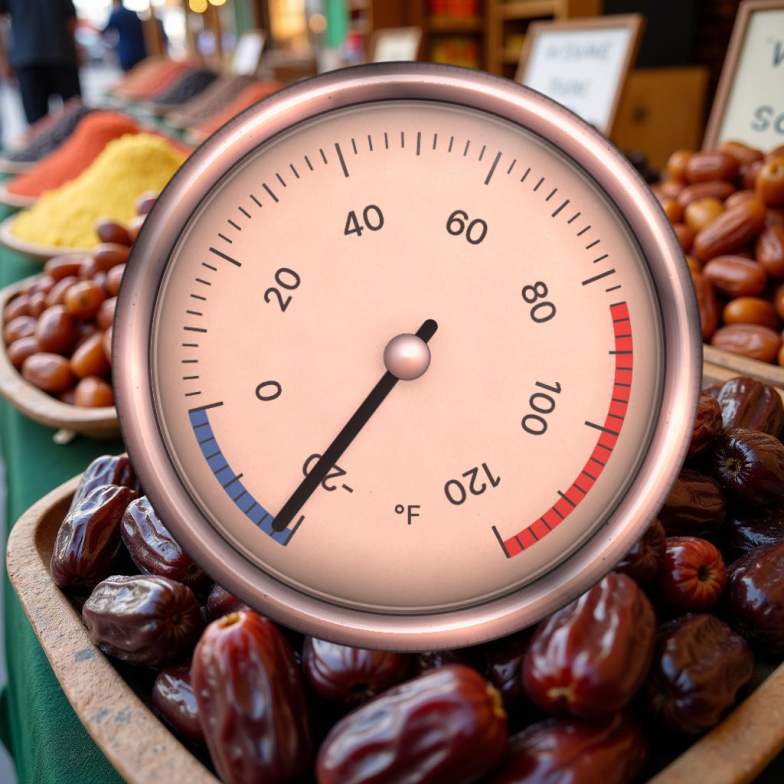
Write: -18 °F
